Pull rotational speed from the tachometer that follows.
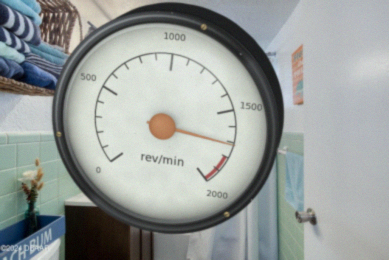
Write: 1700 rpm
